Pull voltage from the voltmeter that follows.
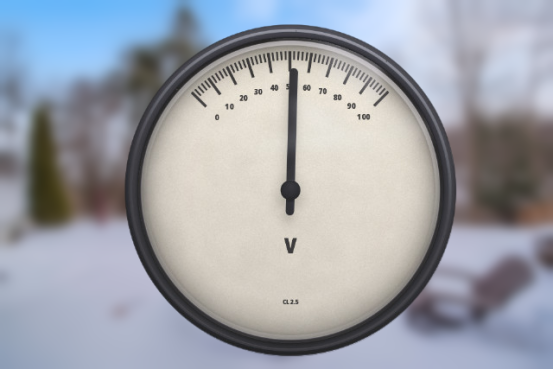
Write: 52 V
